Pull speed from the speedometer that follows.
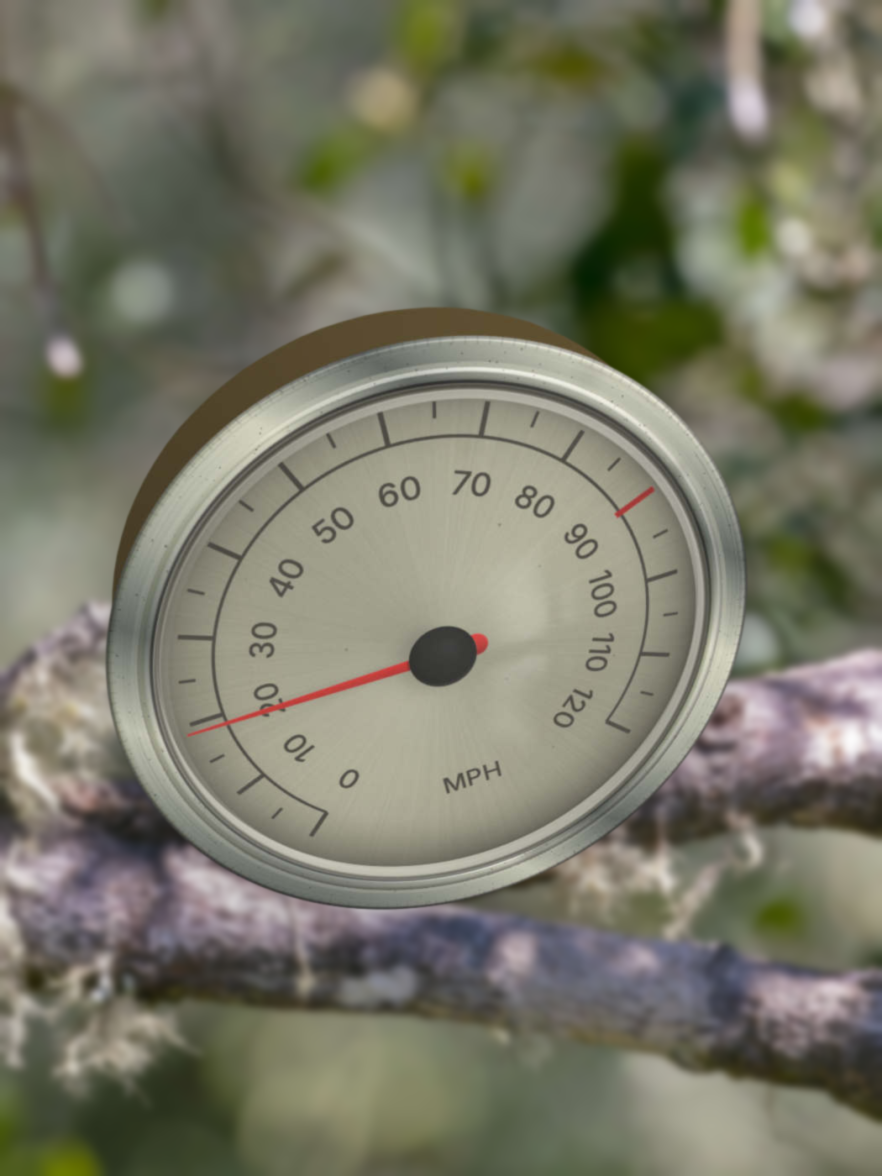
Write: 20 mph
